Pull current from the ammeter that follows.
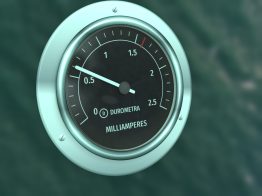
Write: 0.6 mA
